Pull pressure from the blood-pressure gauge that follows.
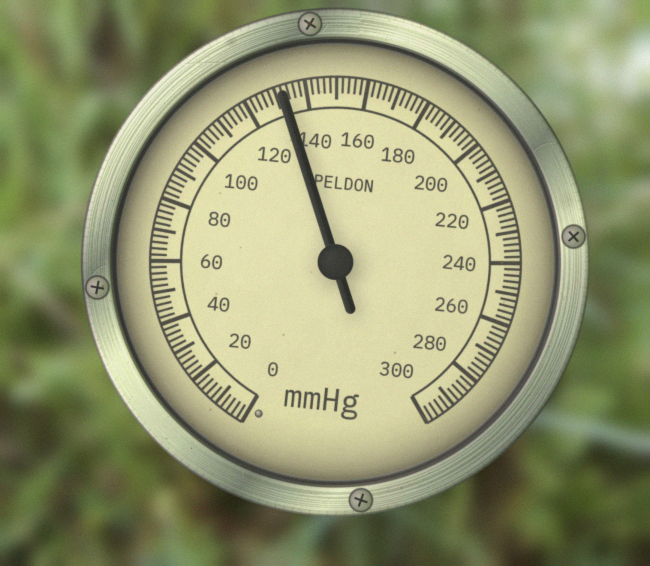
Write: 132 mmHg
